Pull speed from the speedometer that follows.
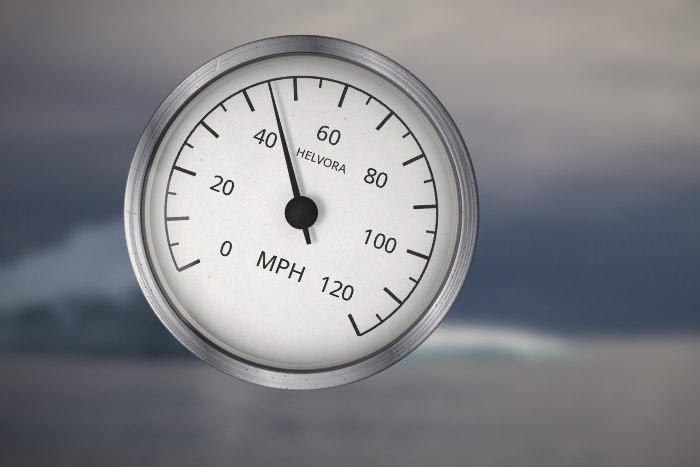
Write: 45 mph
